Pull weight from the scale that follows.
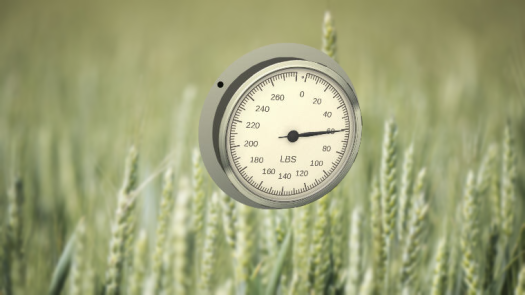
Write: 60 lb
